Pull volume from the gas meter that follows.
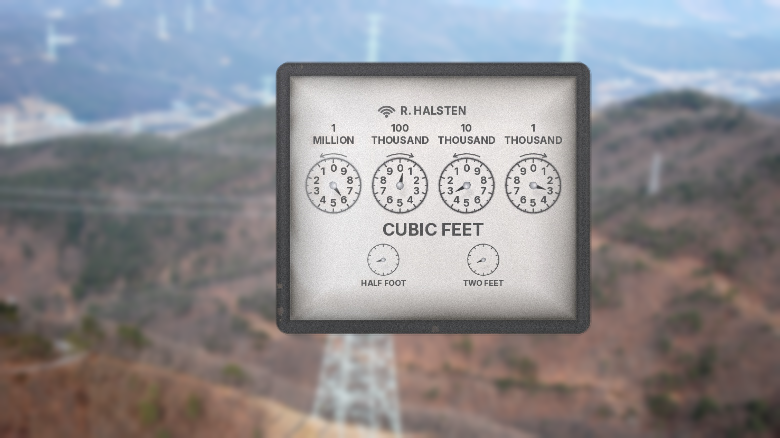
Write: 603300 ft³
